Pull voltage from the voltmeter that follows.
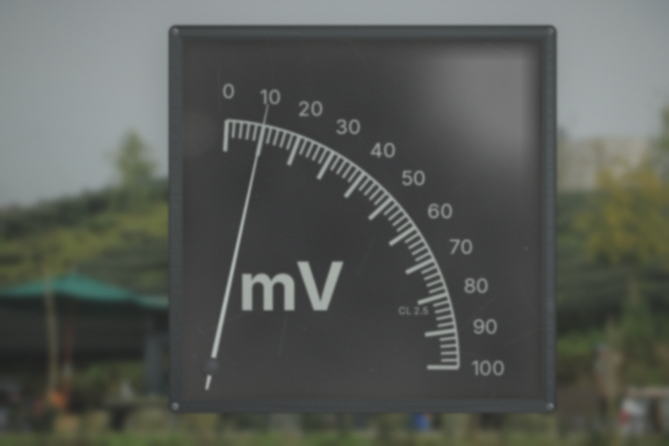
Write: 10 mV
